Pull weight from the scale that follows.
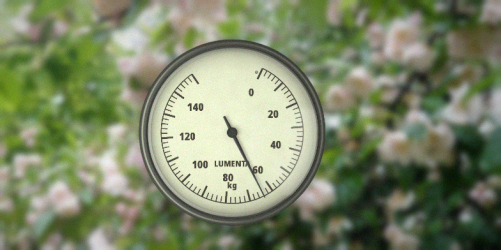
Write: 64 kg
